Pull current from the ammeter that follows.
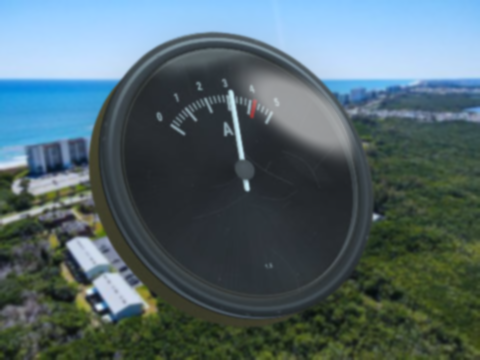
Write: 3 A
